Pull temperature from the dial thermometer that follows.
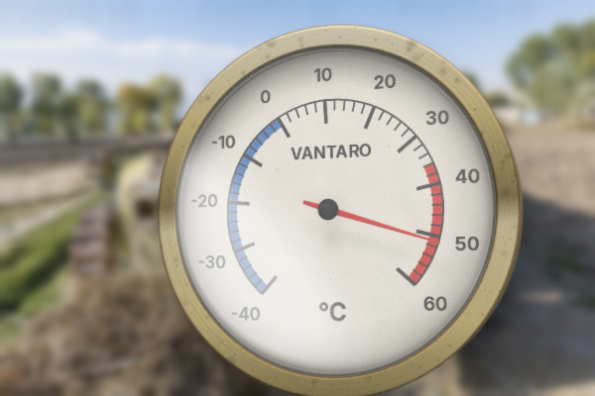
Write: 51 °C
